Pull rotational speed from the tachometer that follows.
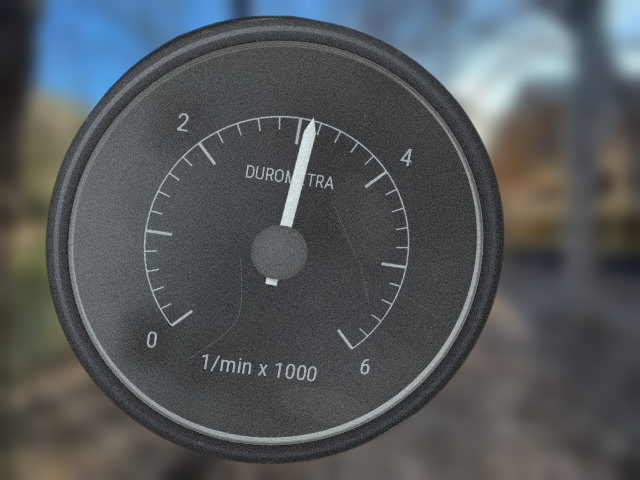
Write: 3100 rpm
